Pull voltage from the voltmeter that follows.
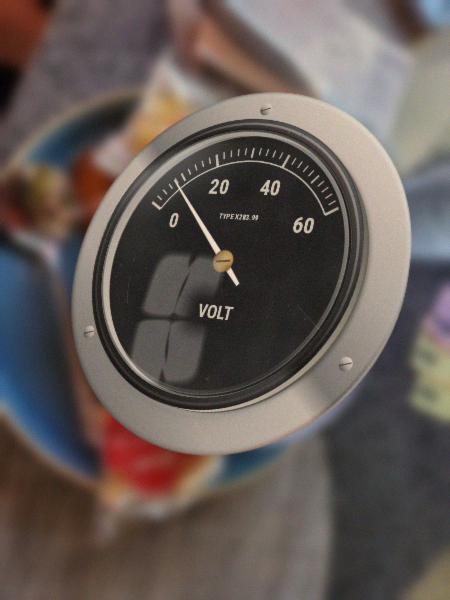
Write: 8 V
